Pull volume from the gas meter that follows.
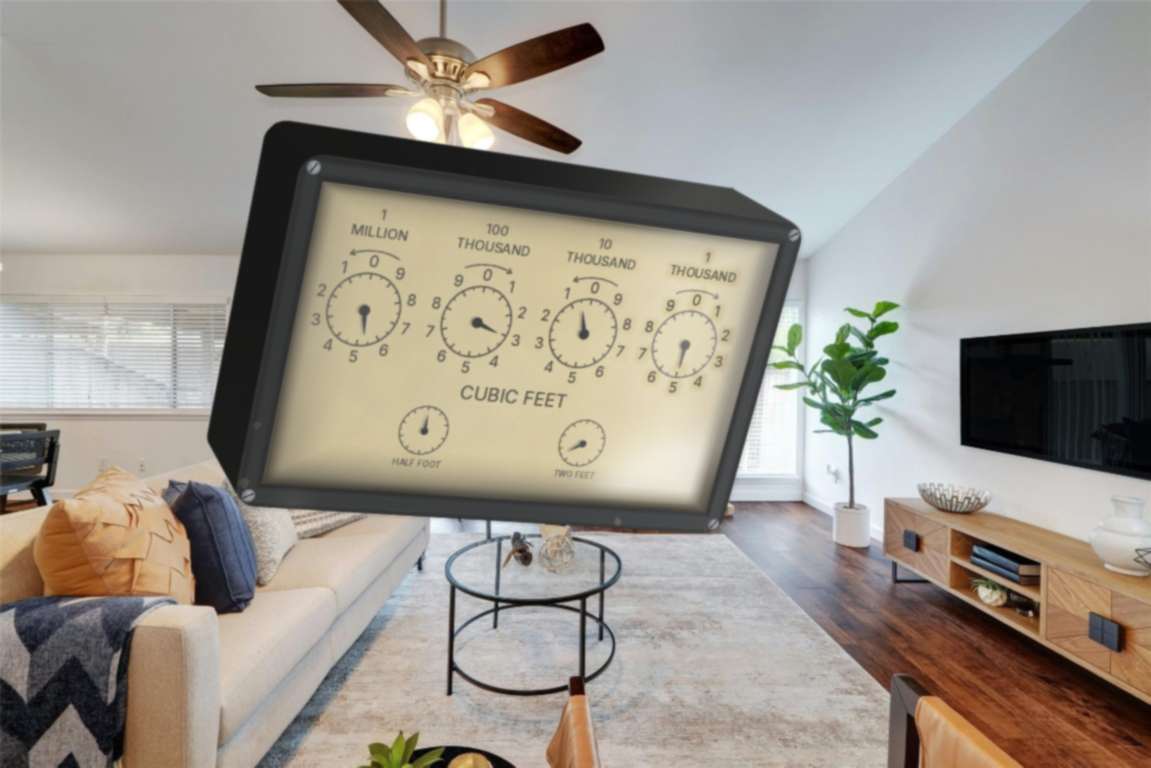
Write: 530500 ft³
